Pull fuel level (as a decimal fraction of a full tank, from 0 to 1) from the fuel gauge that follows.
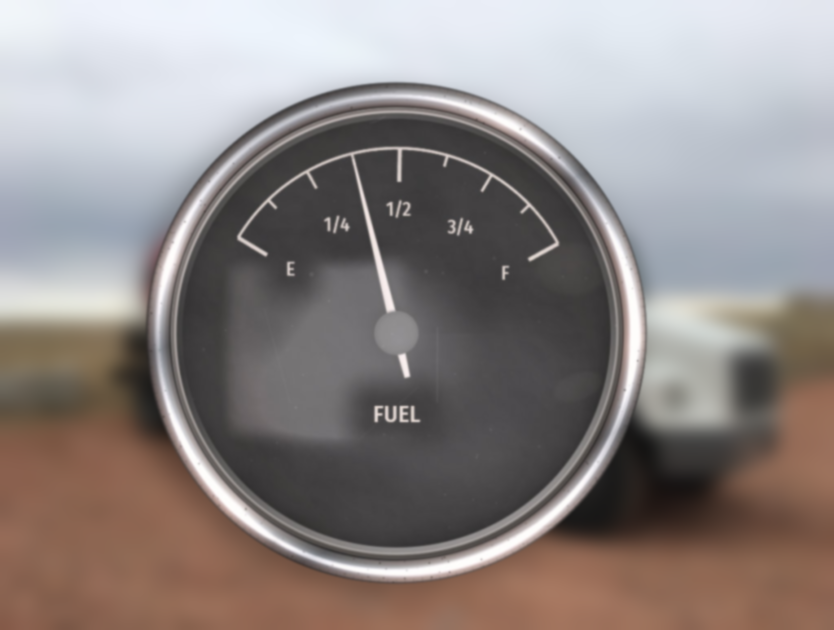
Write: 0.375
